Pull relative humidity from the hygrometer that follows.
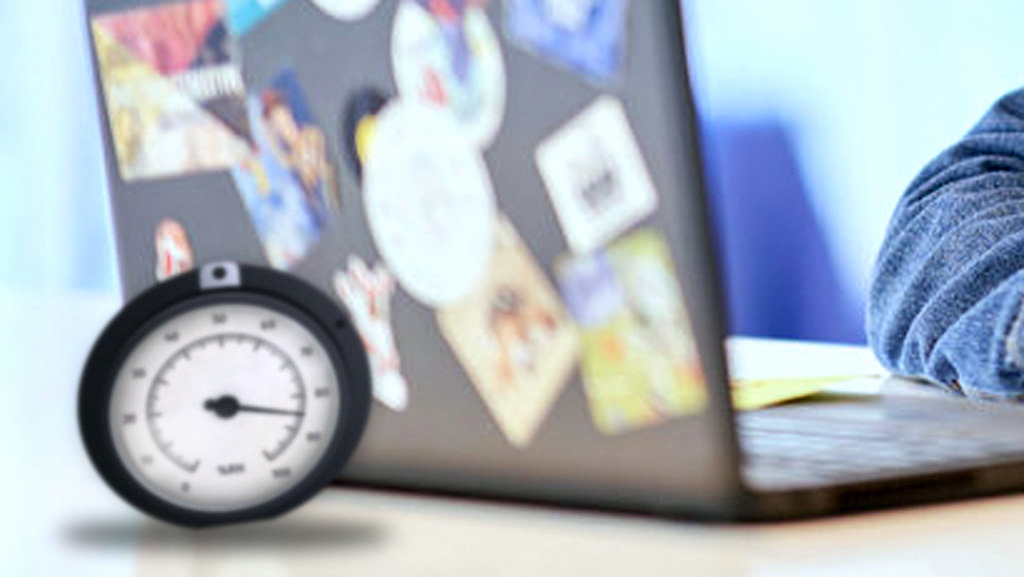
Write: 85 %
